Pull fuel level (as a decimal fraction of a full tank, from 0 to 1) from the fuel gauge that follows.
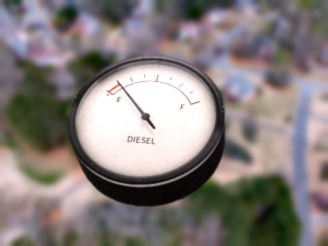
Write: 0.125
